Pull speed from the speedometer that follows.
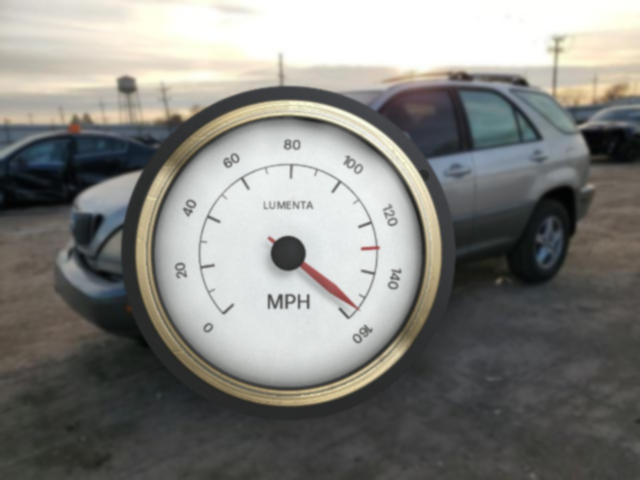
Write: 155 mph
